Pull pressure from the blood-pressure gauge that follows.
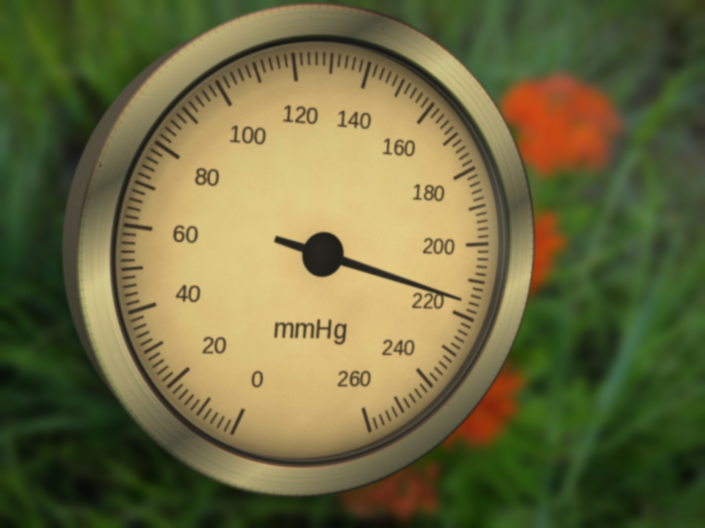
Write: 216 mmHg
